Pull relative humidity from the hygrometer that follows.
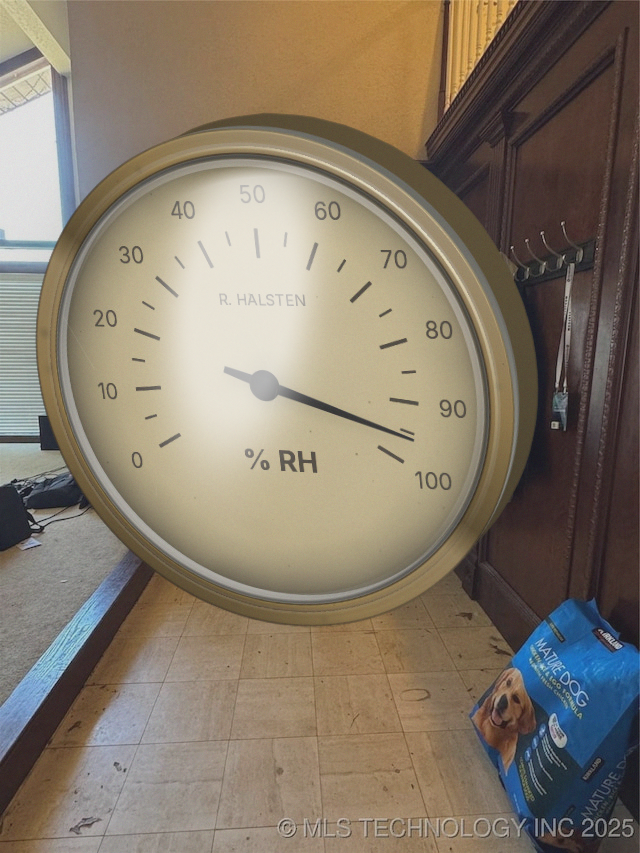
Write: 95 %
